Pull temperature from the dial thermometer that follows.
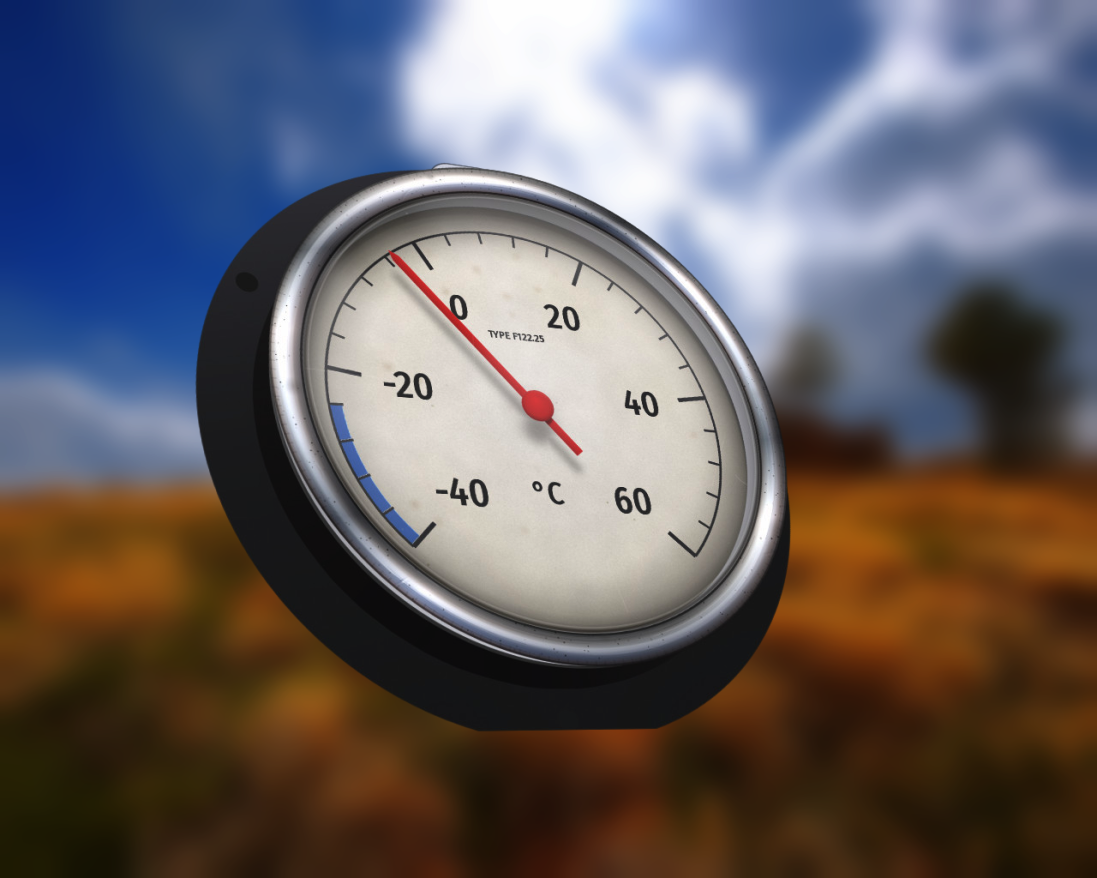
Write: -4 °C
